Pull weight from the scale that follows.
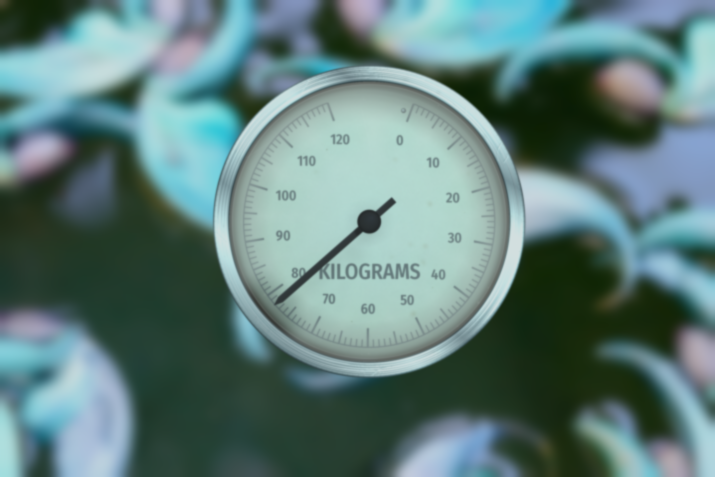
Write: 78 kg
